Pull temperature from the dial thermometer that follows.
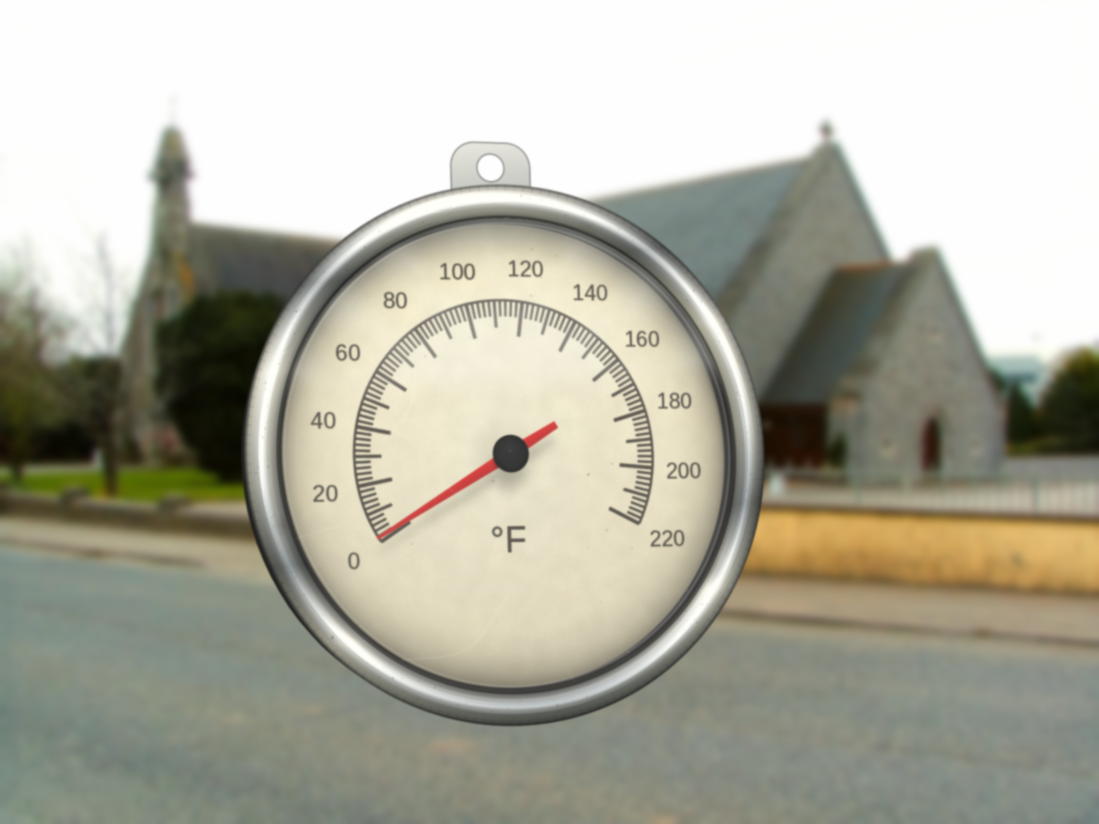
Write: 2 °F
